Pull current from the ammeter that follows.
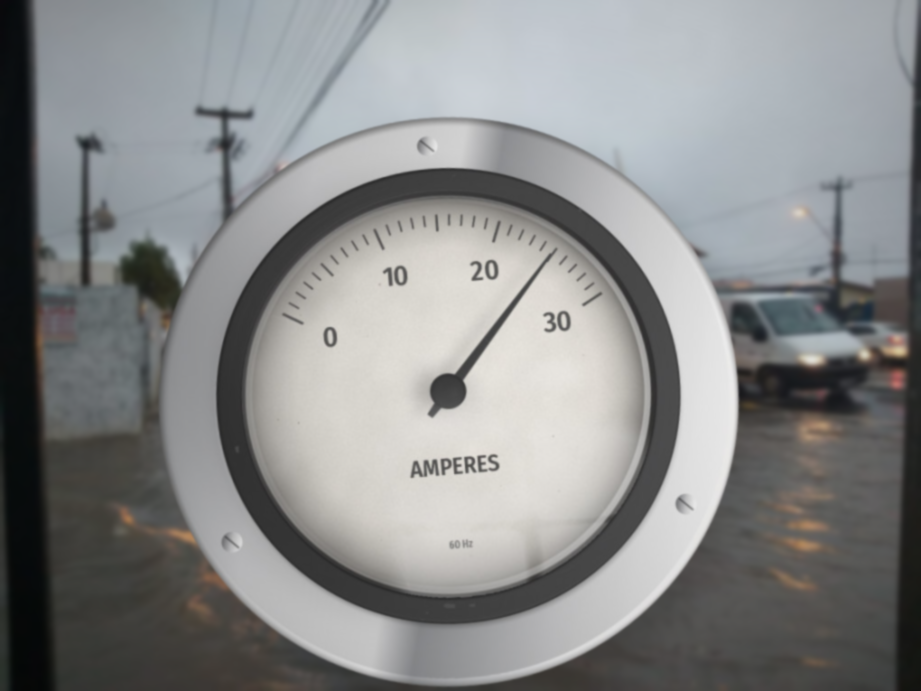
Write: 25 A
